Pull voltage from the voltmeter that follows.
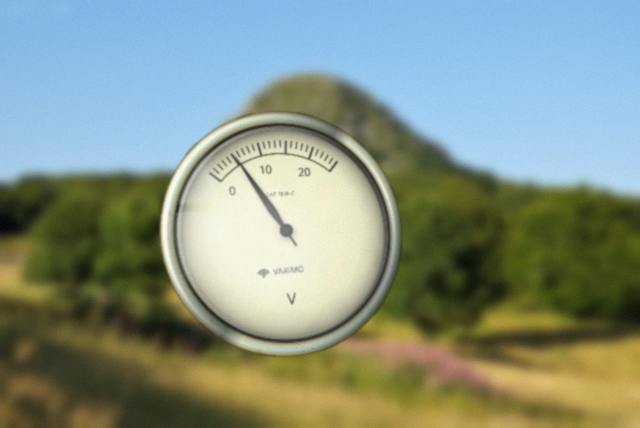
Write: 5 V
